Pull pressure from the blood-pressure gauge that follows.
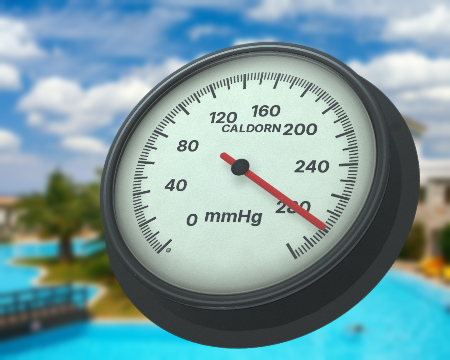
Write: 280 mmHg
